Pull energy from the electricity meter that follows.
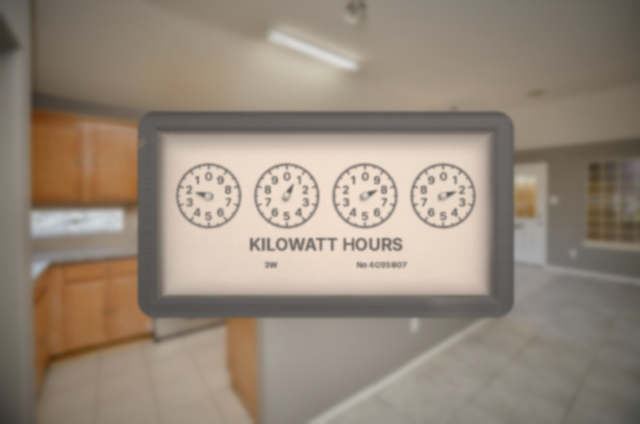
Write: 2082 kWh
